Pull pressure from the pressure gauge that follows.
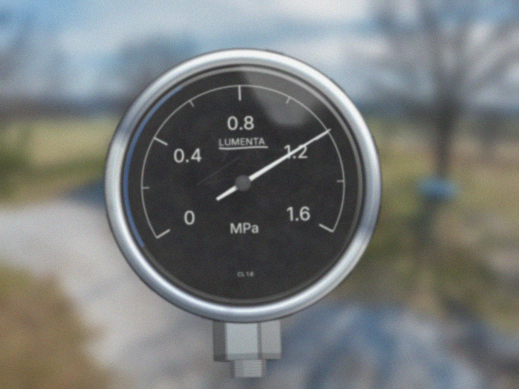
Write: 1.2 MPa
